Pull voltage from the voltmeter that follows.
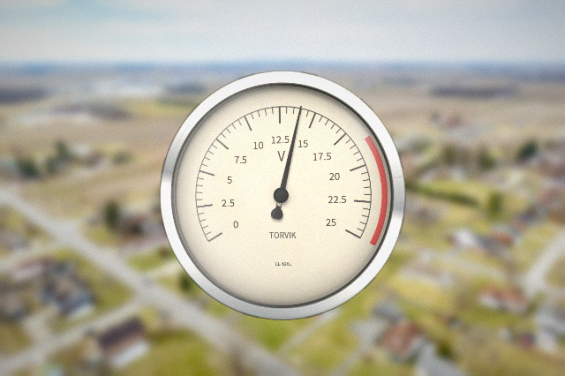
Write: 14 V
